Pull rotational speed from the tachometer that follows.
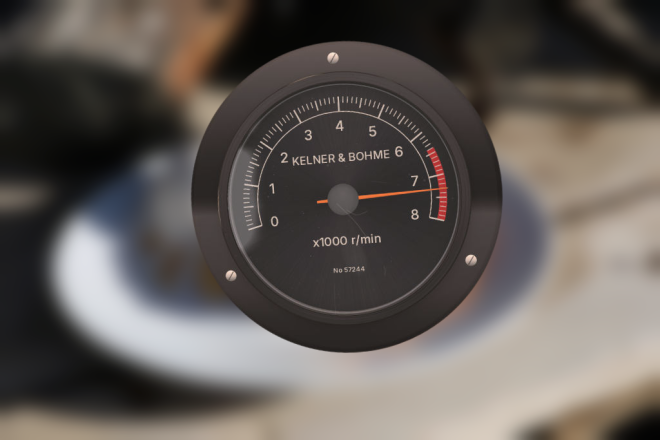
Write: 7300 rpm
